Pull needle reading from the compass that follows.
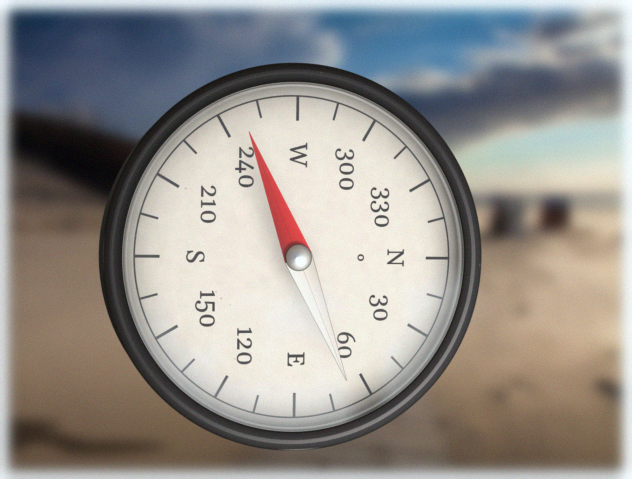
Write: 247.5 °
